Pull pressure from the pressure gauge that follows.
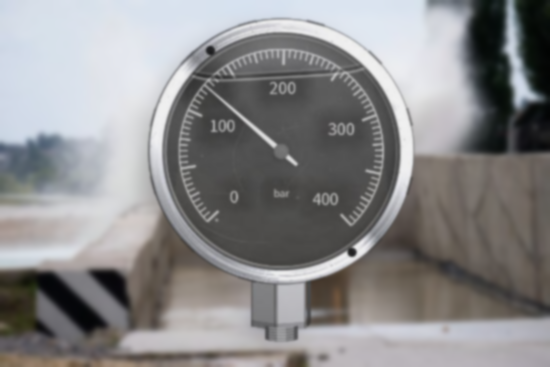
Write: 125 bar
